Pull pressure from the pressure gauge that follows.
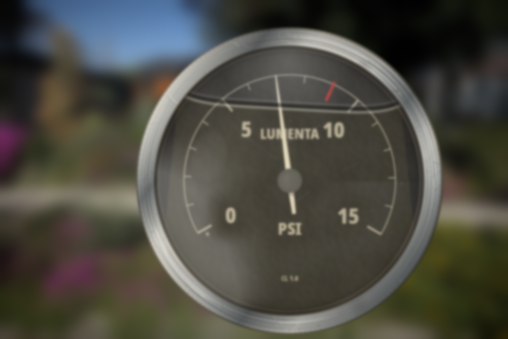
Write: 7 psi
